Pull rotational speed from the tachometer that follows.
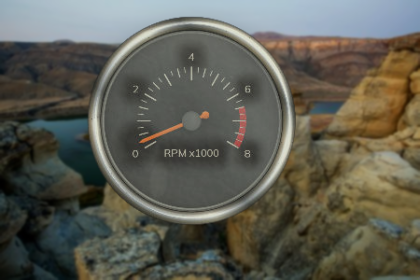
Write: 250 rpm
